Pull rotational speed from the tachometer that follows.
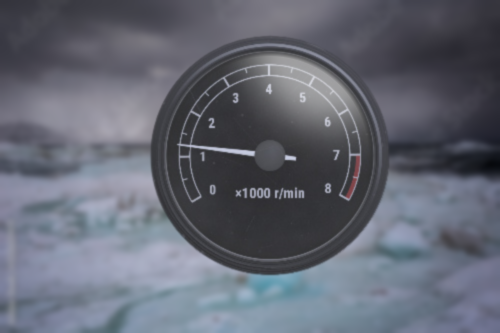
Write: 1250 rpm
